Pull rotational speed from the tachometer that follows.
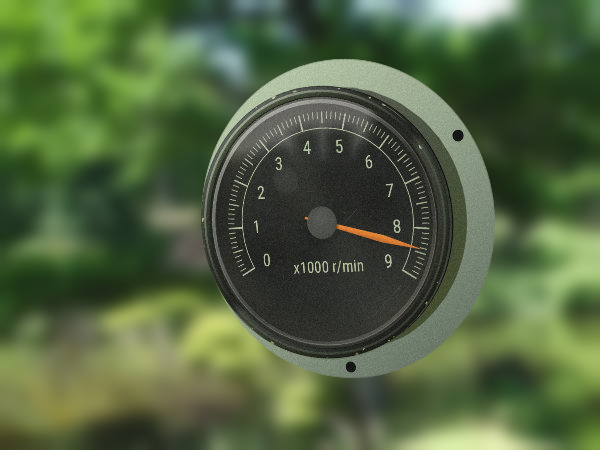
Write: 8400 rpm
